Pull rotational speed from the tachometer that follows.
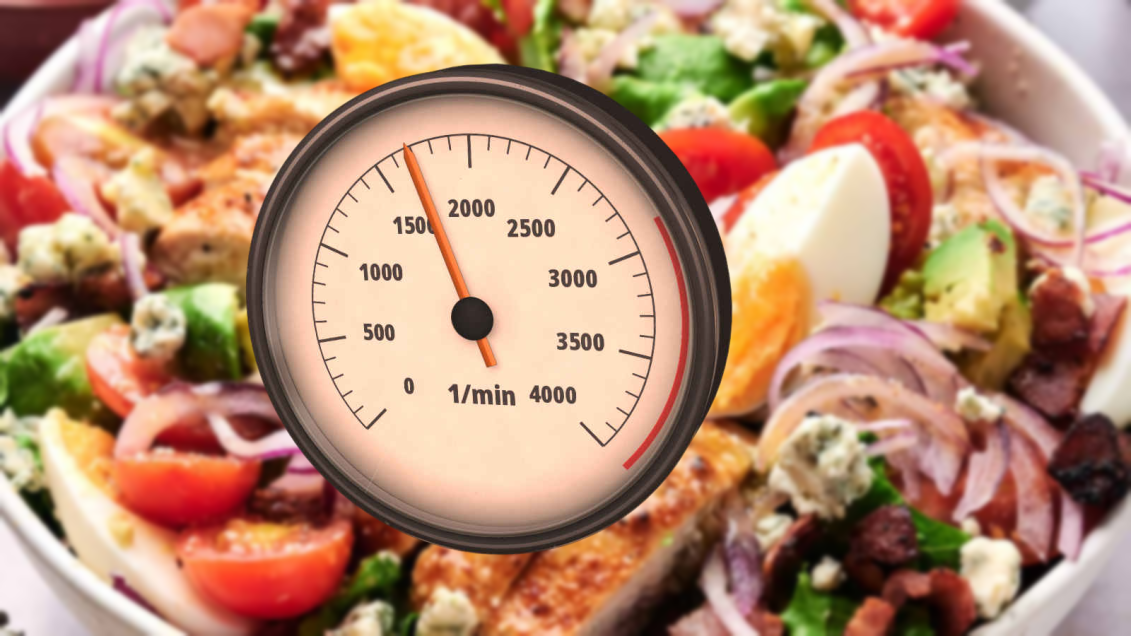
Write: 1700 rpm
